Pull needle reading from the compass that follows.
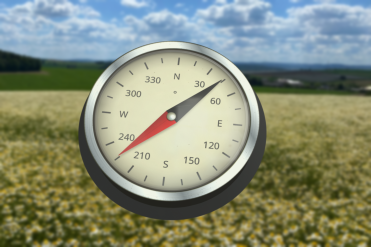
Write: 225 °
